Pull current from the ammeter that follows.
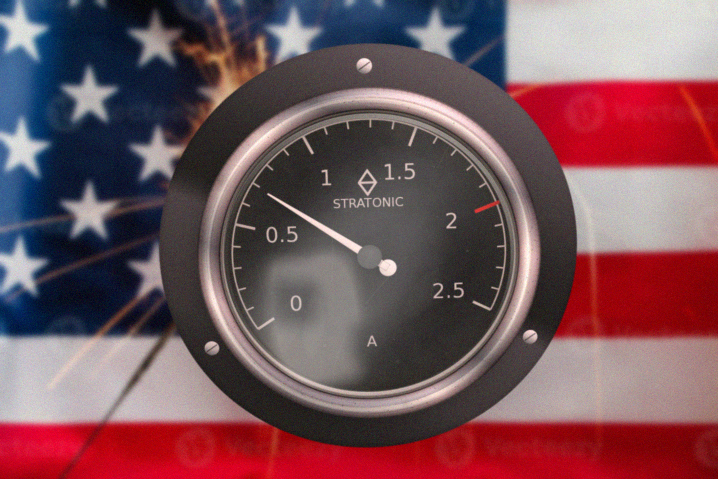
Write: 0.7 A
